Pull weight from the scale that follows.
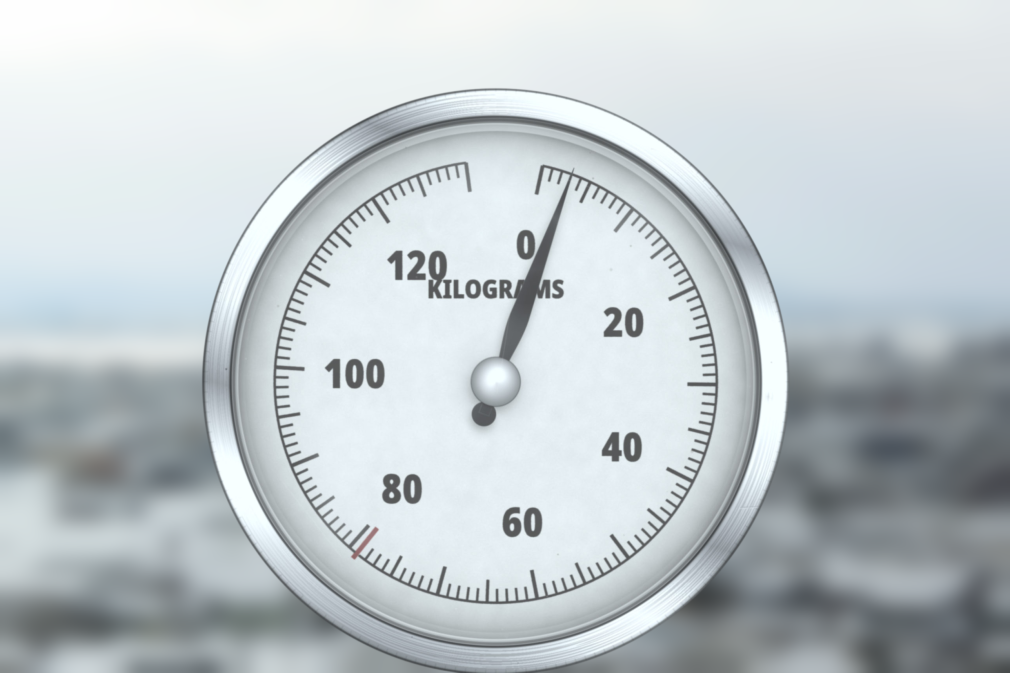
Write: 3 kg
